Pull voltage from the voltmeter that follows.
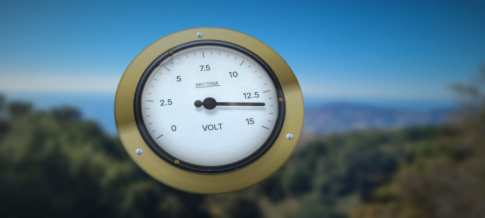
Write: 13.5 V
